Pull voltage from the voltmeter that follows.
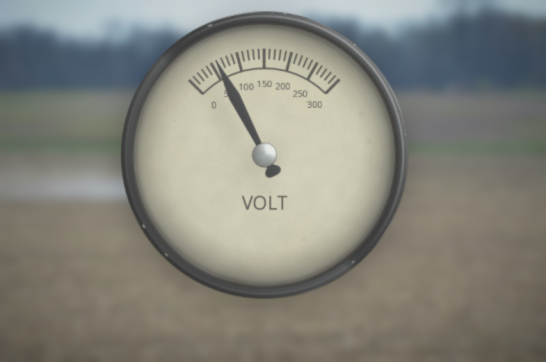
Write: 60 V
